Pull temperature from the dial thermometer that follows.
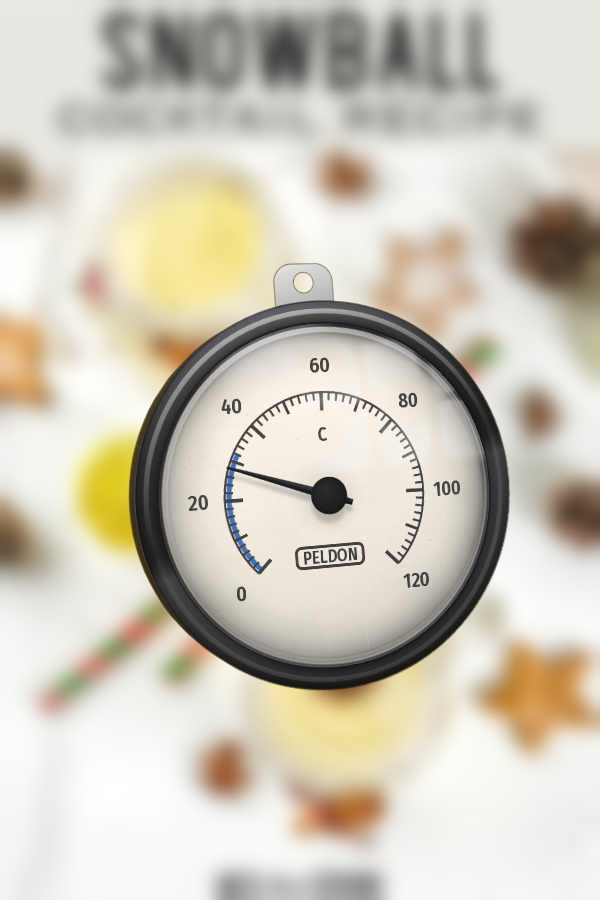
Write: 28 °C
